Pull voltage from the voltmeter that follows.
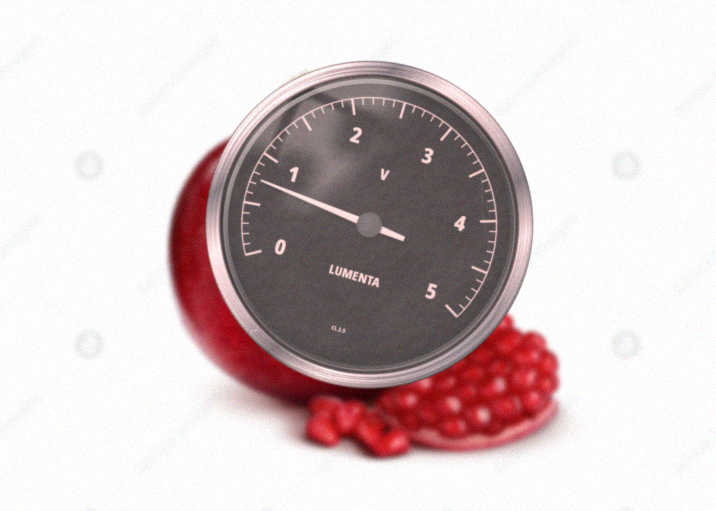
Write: 0.75 V
